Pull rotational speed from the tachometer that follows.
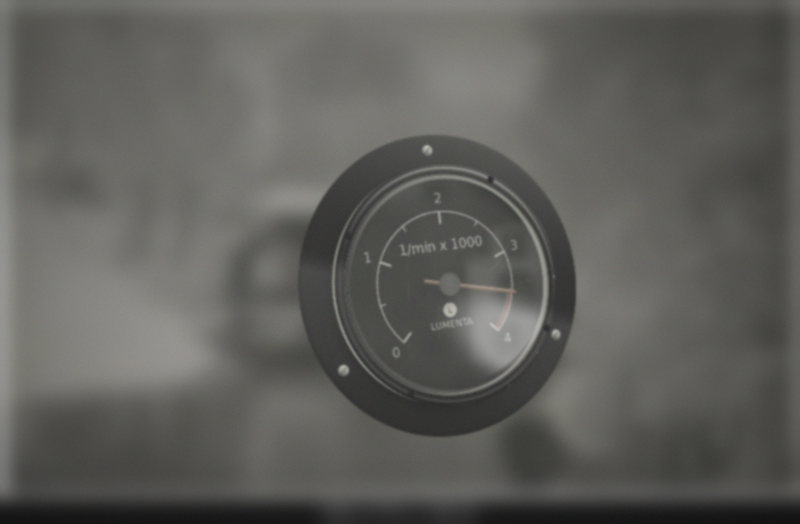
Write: 3500 rpm
